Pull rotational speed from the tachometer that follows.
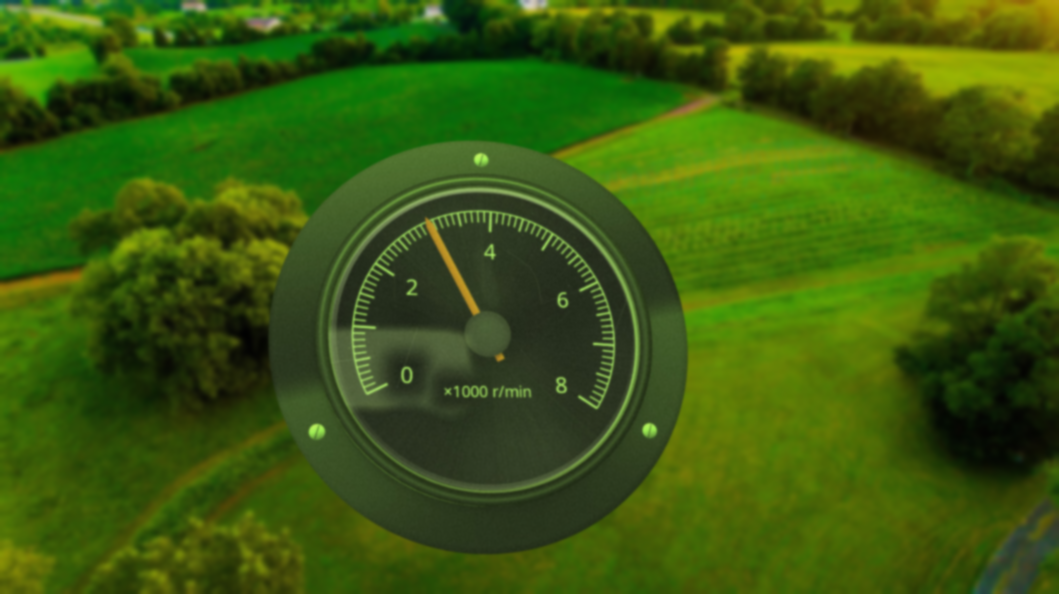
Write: 3000 rpm
